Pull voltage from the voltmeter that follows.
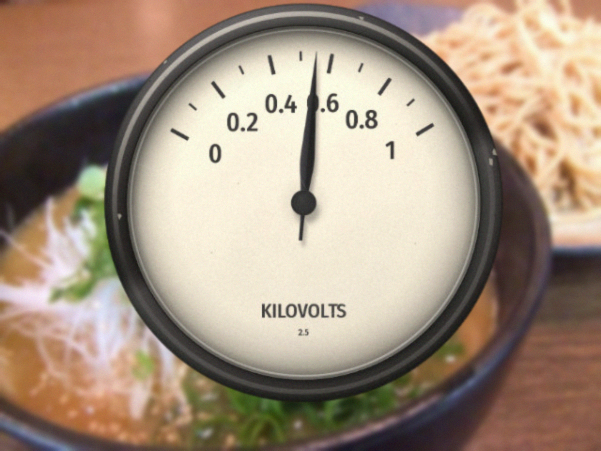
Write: 0.55 kV
